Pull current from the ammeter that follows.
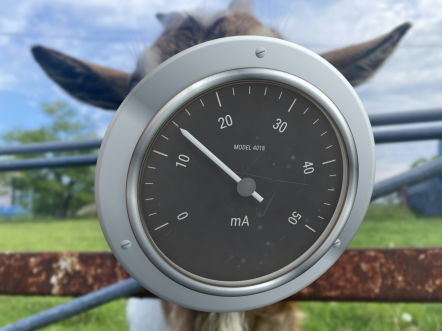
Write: 14 mA
